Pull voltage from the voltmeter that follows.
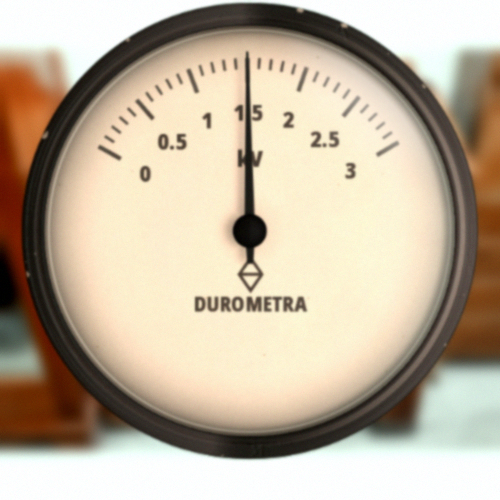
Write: 1.5 kV
